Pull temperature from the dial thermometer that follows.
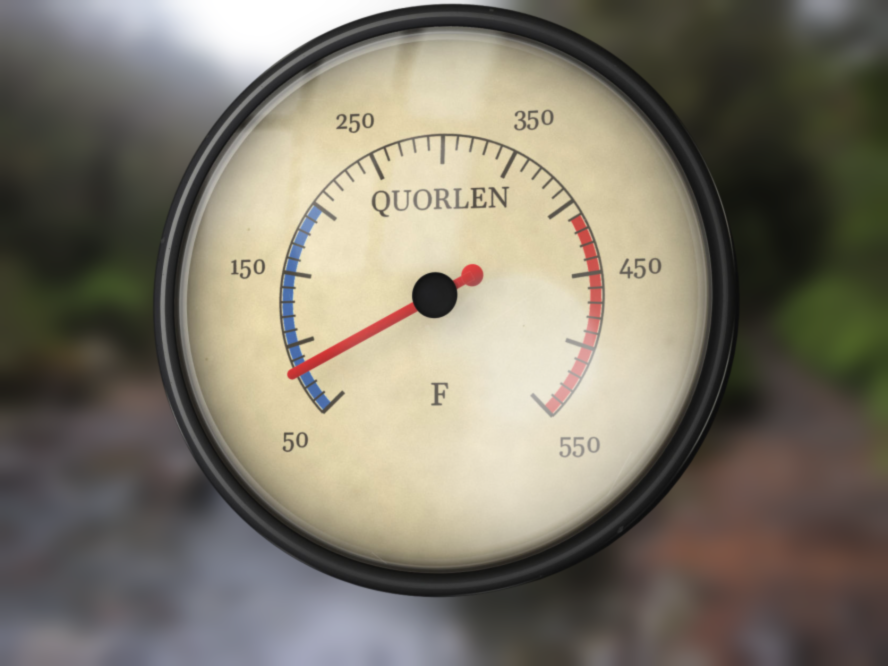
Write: 80 °F
